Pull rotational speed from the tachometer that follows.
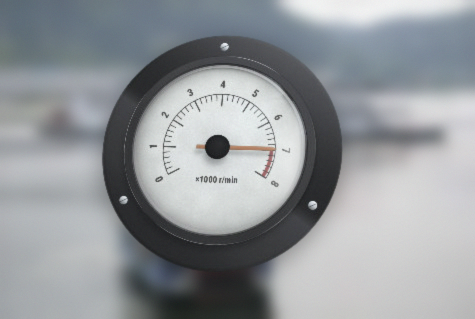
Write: 7000 rpm
